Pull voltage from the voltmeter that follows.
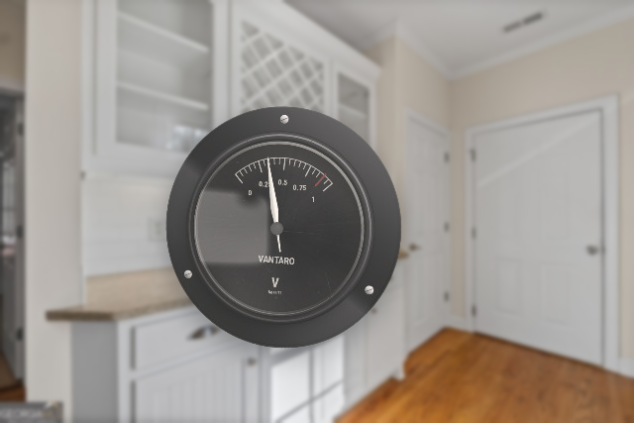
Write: 0.35 V
